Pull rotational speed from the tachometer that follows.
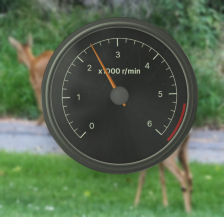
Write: 2400 rpm
